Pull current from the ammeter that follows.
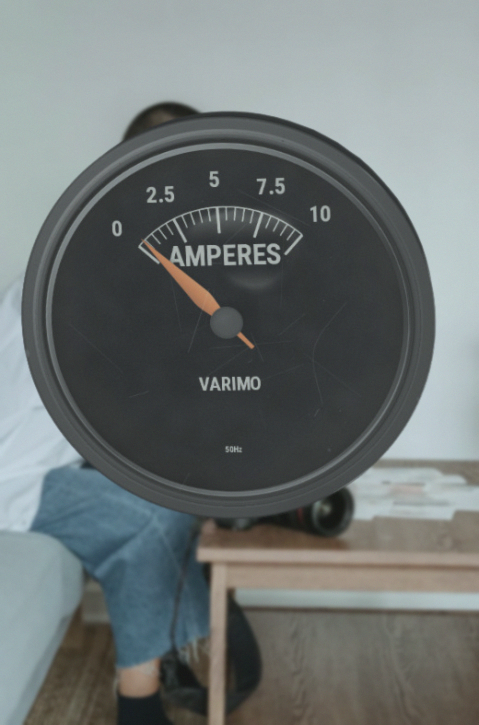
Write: 0.5 A
